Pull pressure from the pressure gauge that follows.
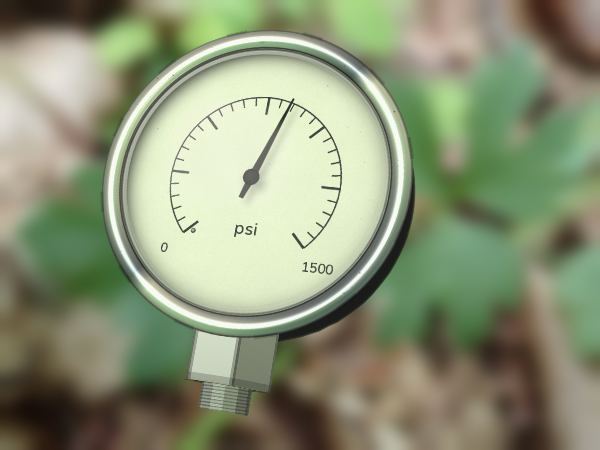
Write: 850 psi
